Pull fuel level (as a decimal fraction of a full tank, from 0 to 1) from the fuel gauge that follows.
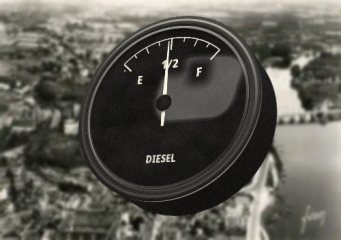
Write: 0.5
